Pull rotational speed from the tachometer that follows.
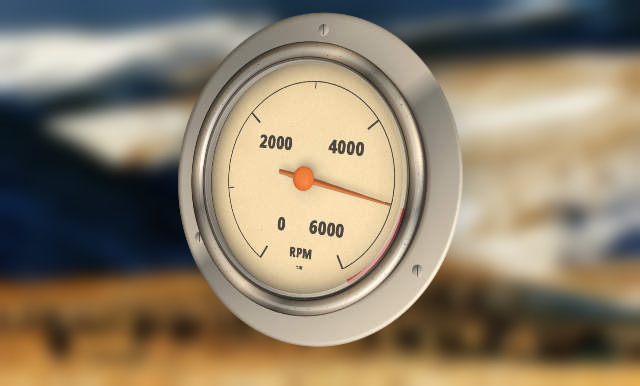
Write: 5000 rpm
